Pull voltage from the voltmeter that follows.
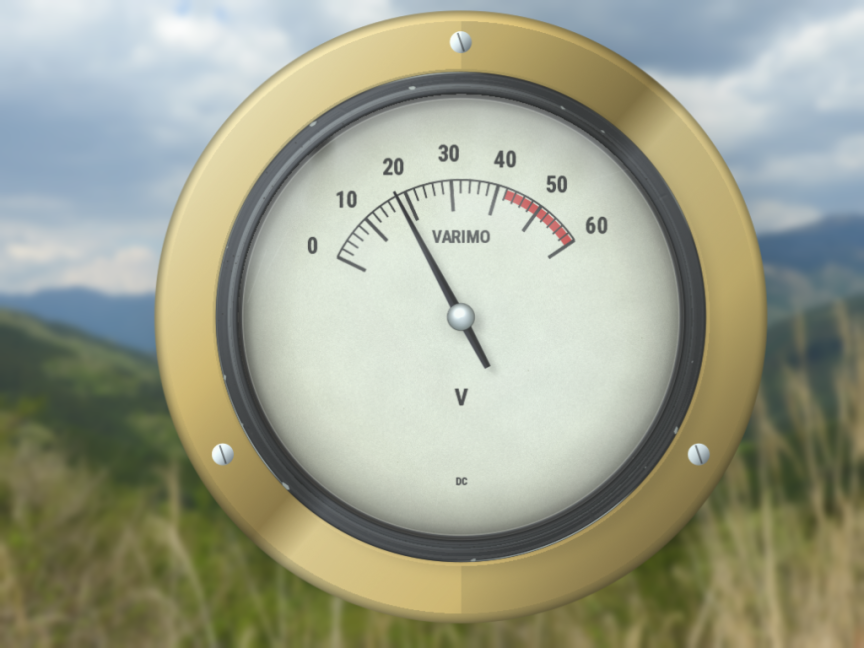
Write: 18 V
